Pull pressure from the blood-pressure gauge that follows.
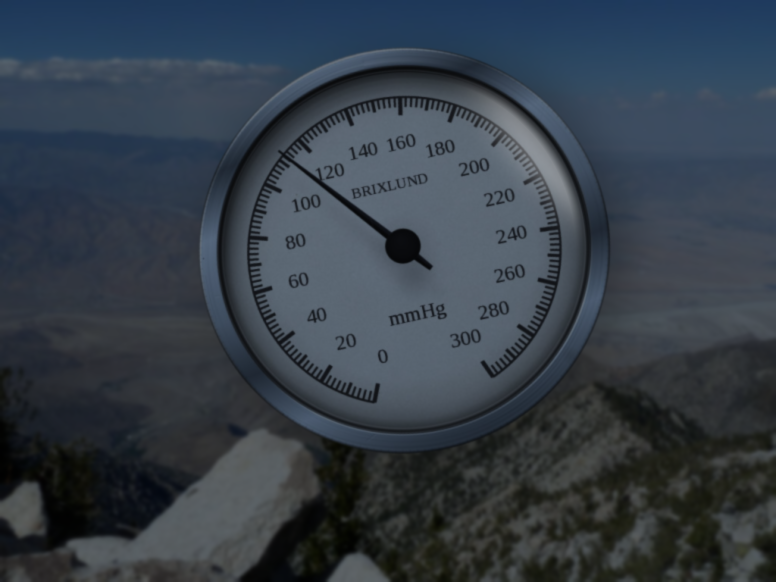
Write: 112 mmHg
